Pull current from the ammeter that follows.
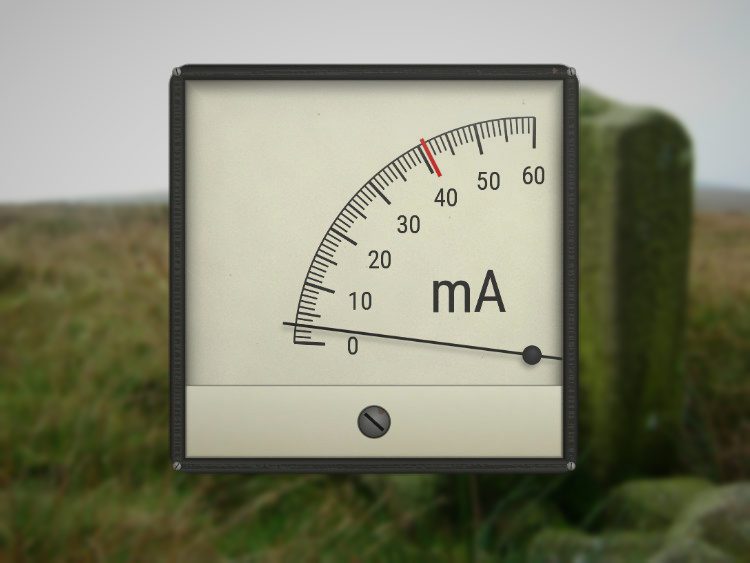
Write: 3 mA
